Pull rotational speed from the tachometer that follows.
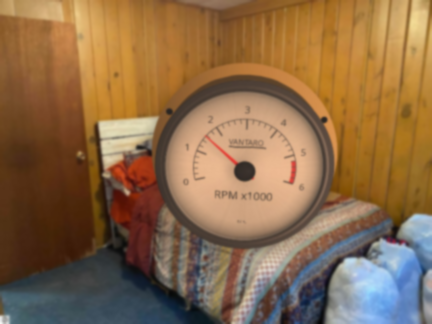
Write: 1600 rpm
